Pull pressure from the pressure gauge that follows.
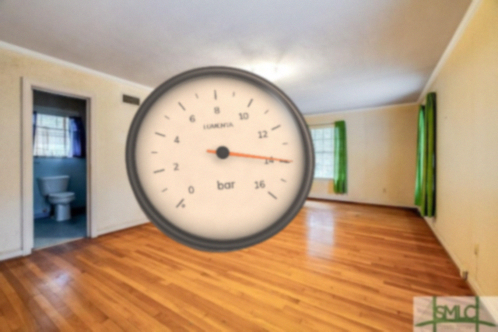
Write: 14 bar
